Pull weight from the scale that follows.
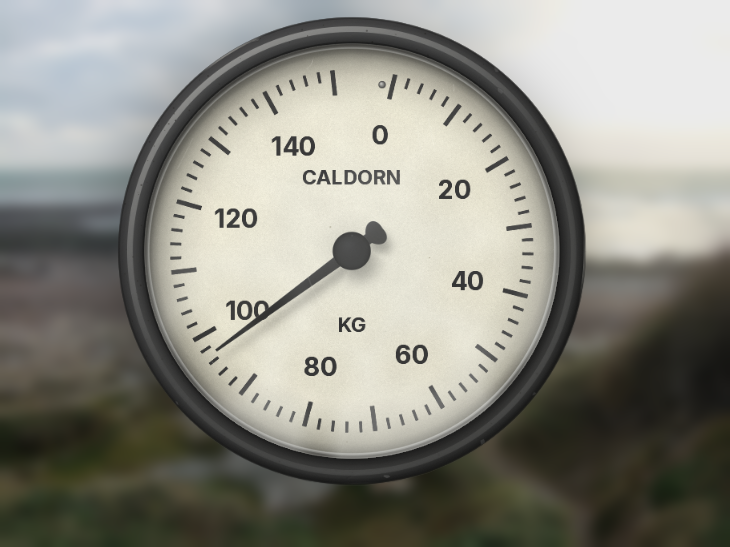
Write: 97 kg
